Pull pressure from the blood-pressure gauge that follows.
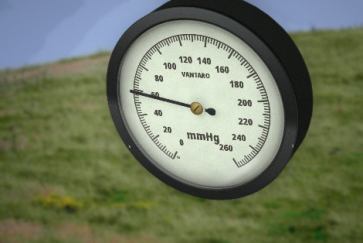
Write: 60 mmHg
